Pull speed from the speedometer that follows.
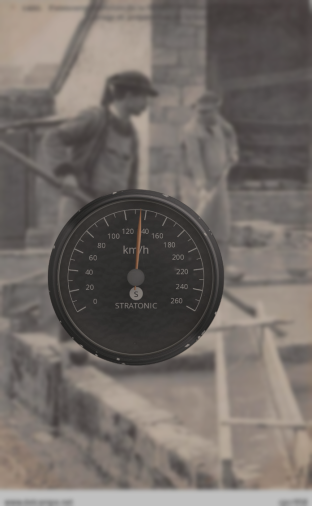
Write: 135 km/h
